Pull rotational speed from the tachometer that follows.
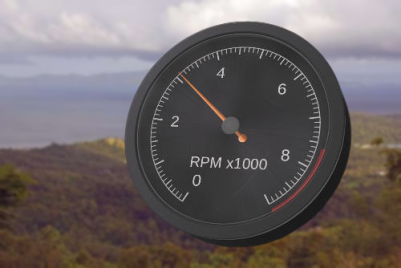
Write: 3100 rpm
